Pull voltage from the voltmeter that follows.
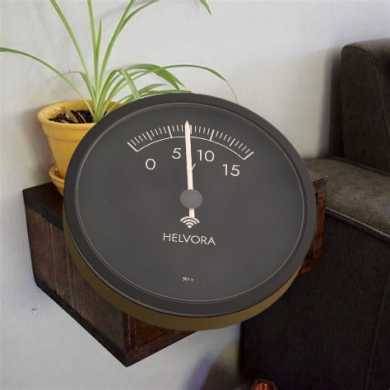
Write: 7 V
